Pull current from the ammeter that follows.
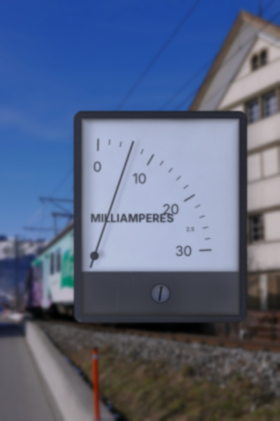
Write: 6 mA
